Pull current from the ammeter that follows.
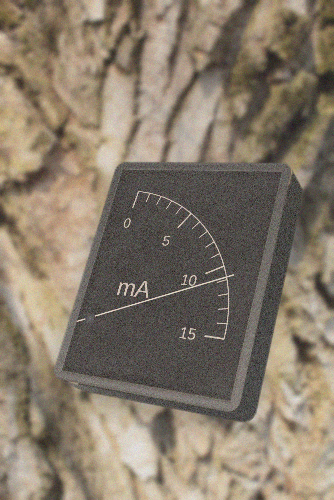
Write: 11 mA
